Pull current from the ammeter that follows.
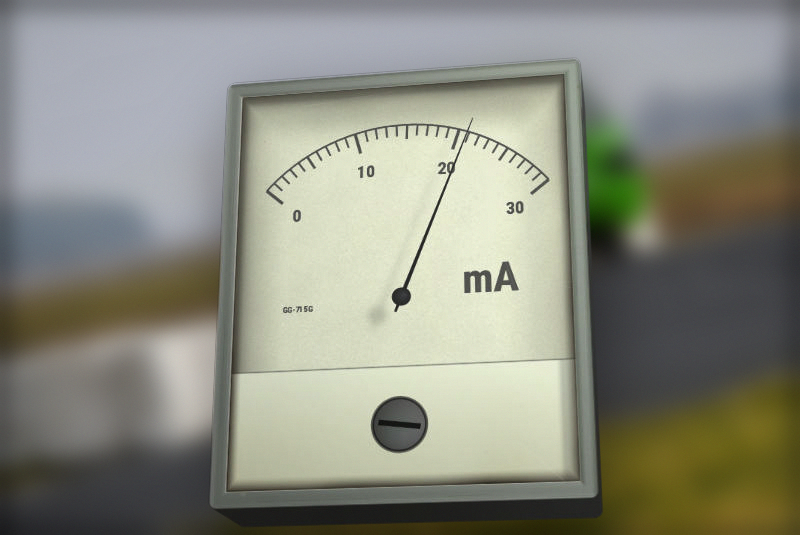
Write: 21 mA
